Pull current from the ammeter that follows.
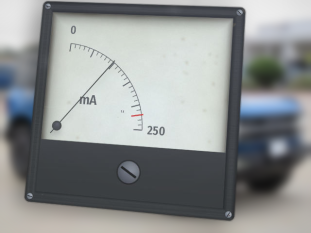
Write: 100 mA
